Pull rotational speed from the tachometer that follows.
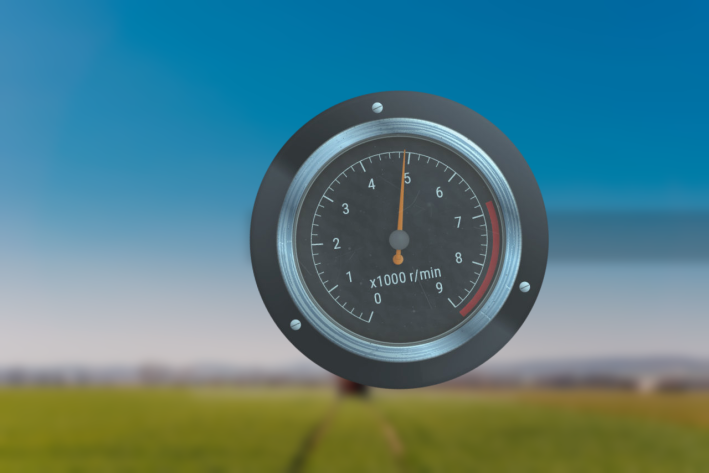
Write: 4900 rpm
